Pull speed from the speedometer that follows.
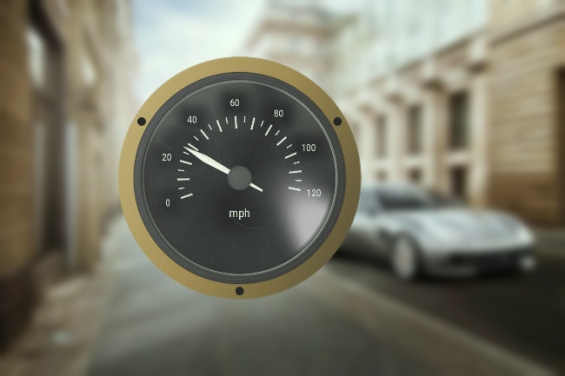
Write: 27.5 mph
